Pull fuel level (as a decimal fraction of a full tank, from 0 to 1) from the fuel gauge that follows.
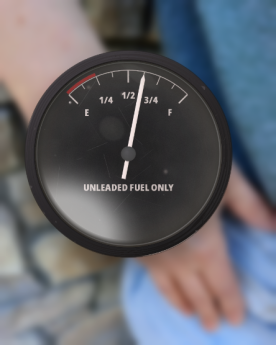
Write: 0.625
